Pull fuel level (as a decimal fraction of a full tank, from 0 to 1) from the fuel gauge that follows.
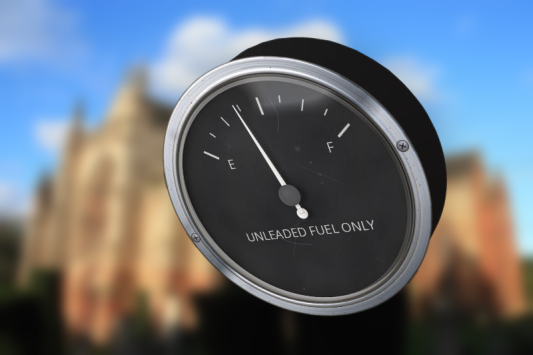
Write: 0.375
